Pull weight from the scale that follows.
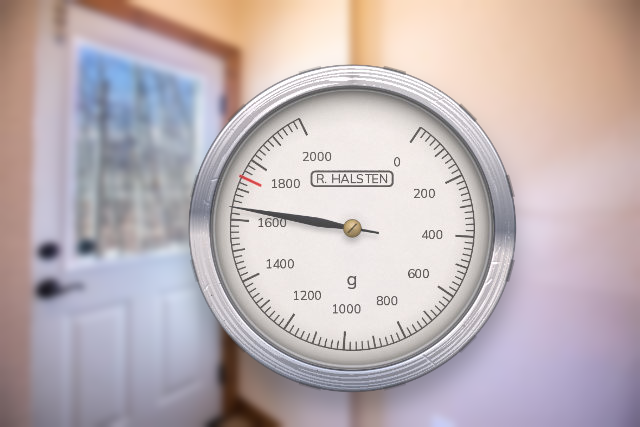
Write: 1640 g
